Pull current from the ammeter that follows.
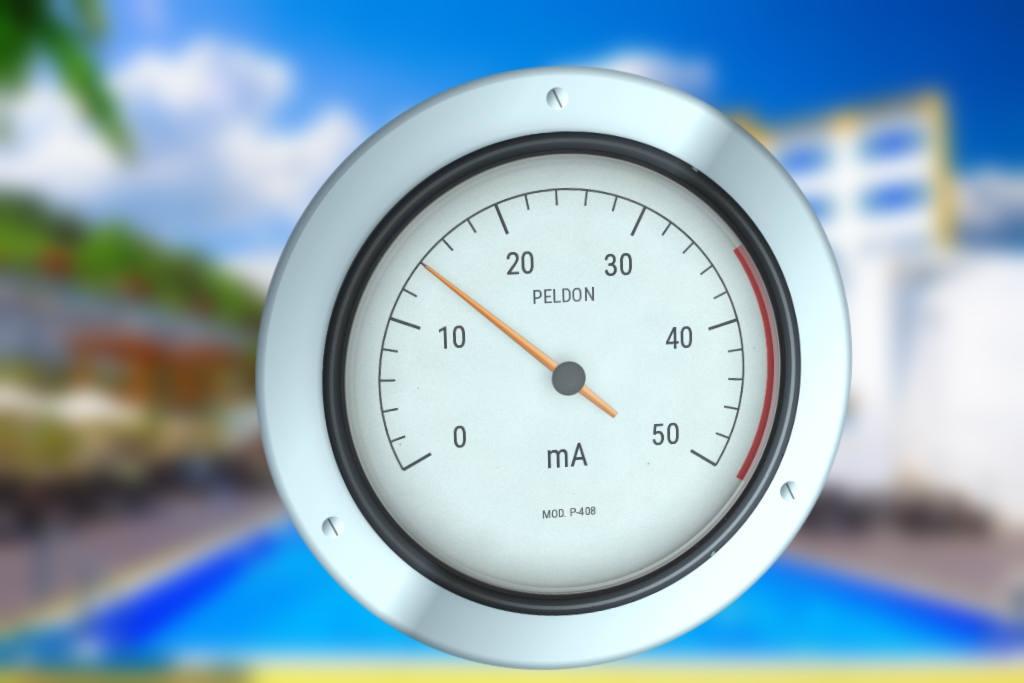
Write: 14 mA
